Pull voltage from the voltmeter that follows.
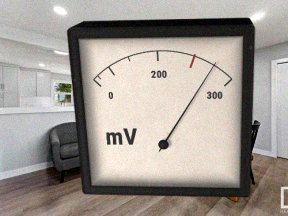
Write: 275 mV
